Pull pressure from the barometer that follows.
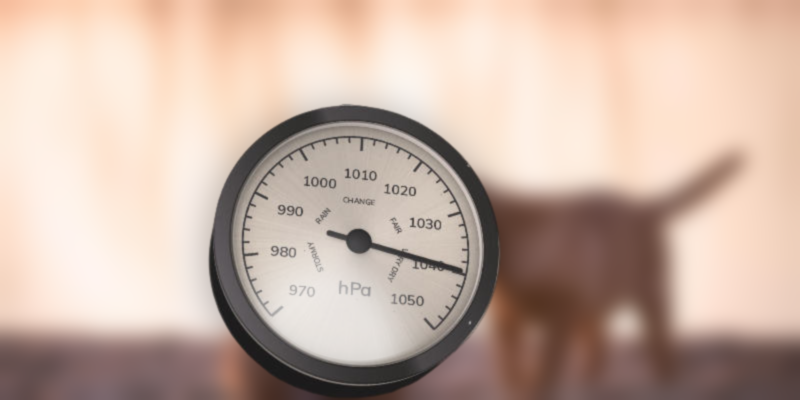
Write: 1040 hPa
